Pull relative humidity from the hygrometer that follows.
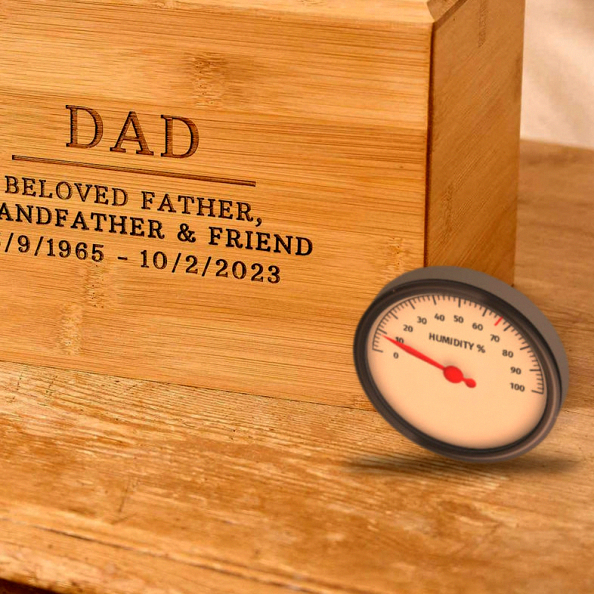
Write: 10 %
